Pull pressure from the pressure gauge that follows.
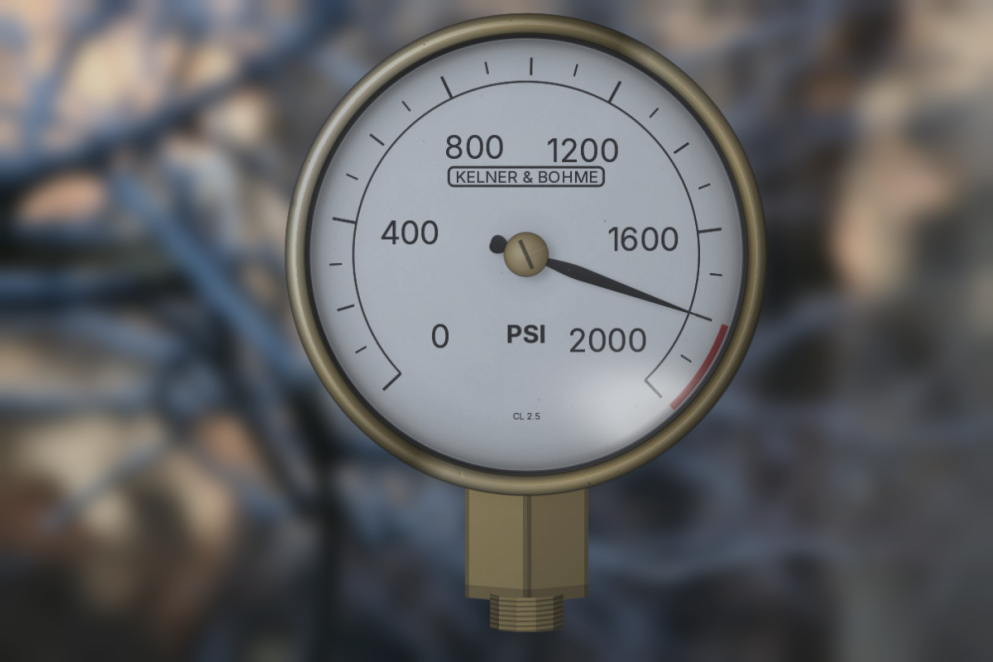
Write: 1800 psi
